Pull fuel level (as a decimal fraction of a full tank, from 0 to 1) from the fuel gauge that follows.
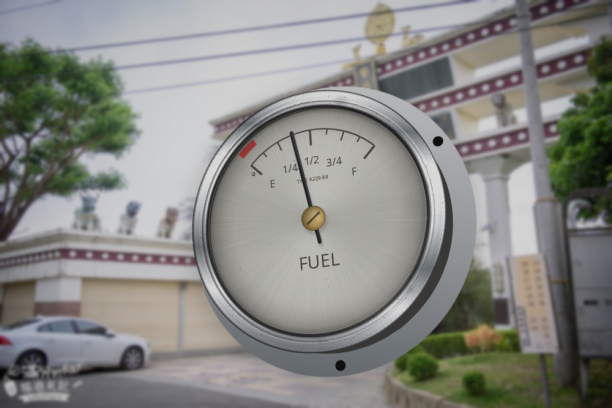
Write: 0.375
